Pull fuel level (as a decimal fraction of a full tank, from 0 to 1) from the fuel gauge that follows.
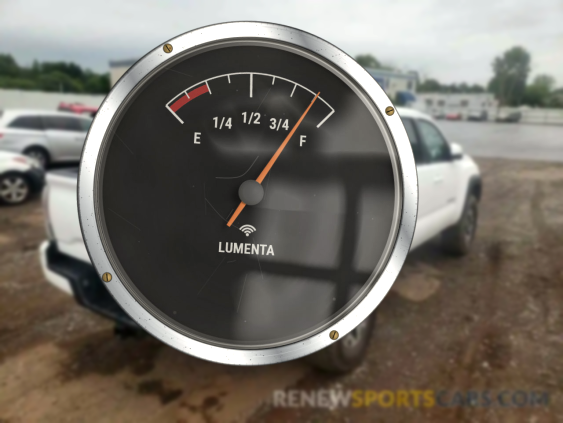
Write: 0.875
